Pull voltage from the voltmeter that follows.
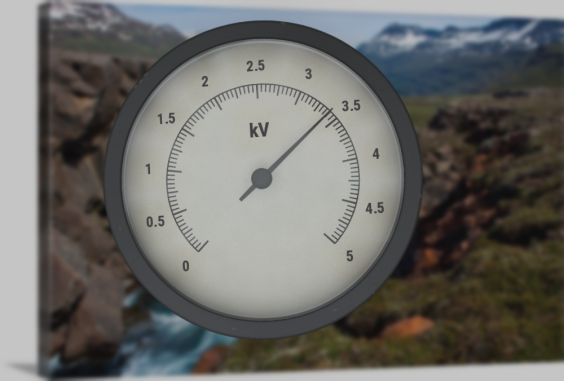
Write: 3.4 kV
